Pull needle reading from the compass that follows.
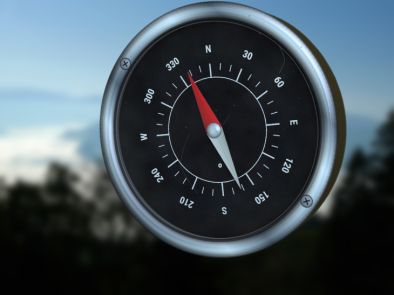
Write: 340 °
